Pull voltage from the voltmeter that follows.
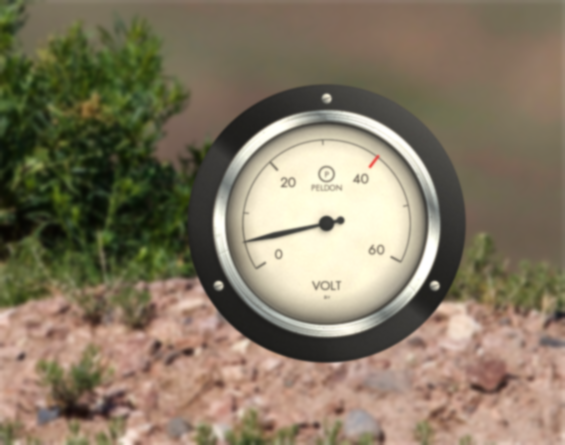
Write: 5 V
